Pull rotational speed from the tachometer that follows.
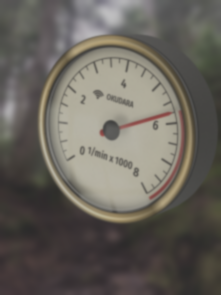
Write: 5750 rpm
